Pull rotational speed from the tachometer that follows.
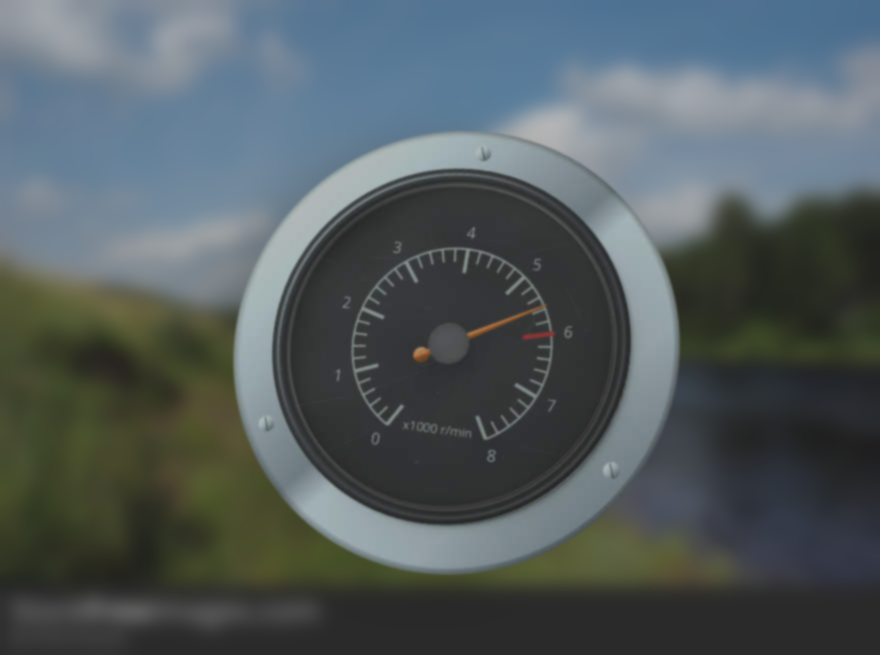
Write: 5600 rpm
